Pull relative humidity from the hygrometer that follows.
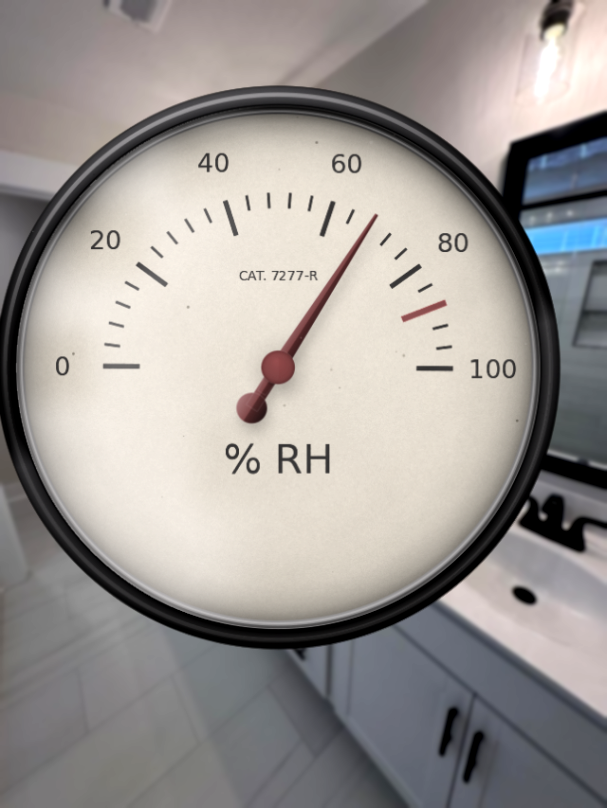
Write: 68 %
